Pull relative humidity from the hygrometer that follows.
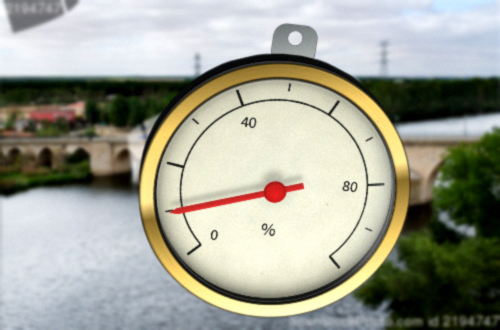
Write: 10 %
